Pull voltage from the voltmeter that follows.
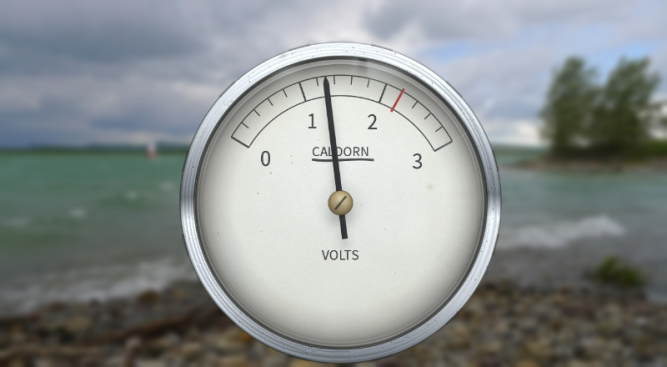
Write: 1.3 V
